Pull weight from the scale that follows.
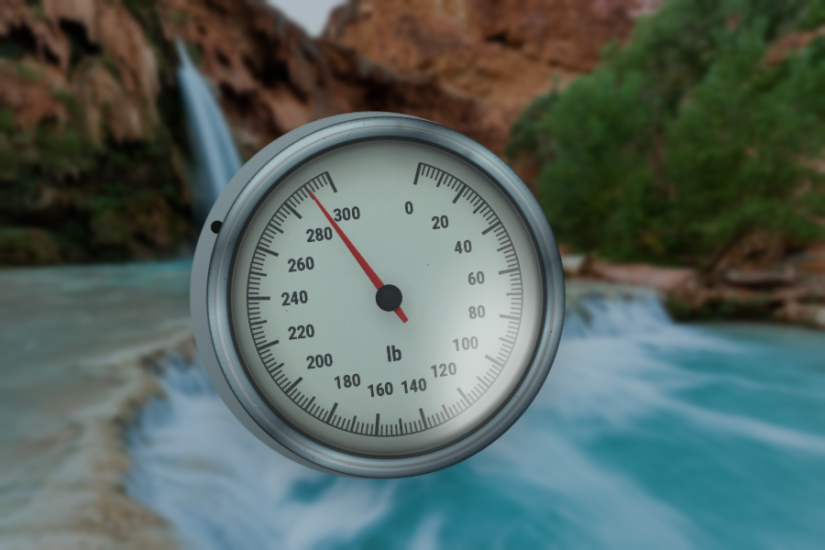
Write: 290 lb
